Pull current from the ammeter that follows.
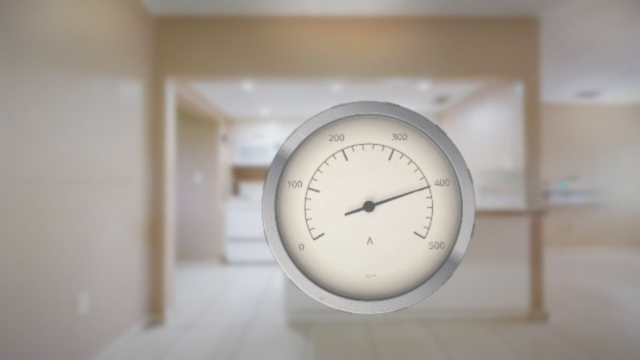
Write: 400 A
